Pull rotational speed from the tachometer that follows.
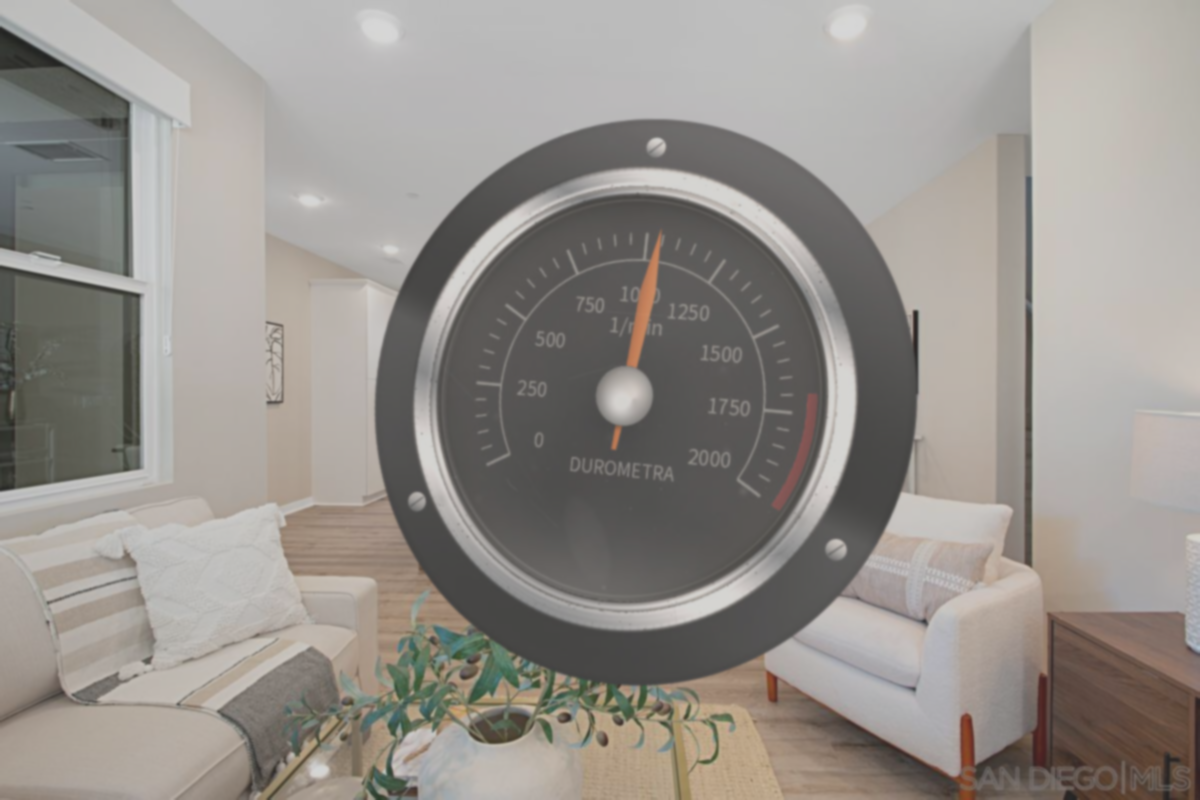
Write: 1050 rpm
